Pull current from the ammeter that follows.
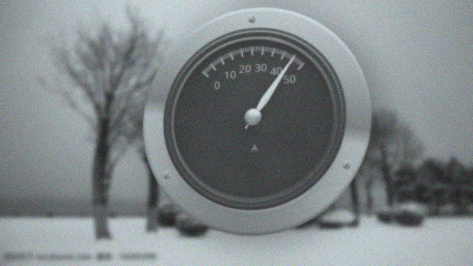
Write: 45 A
